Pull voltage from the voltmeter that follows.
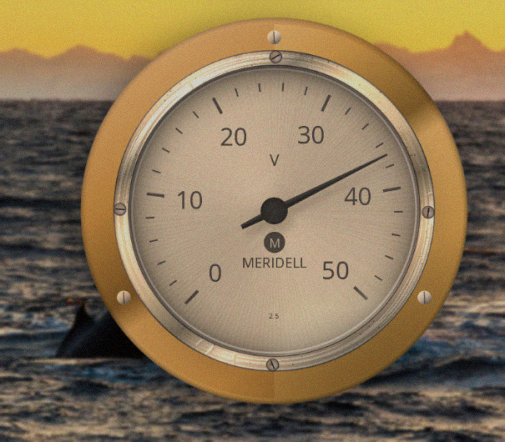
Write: 37 V
